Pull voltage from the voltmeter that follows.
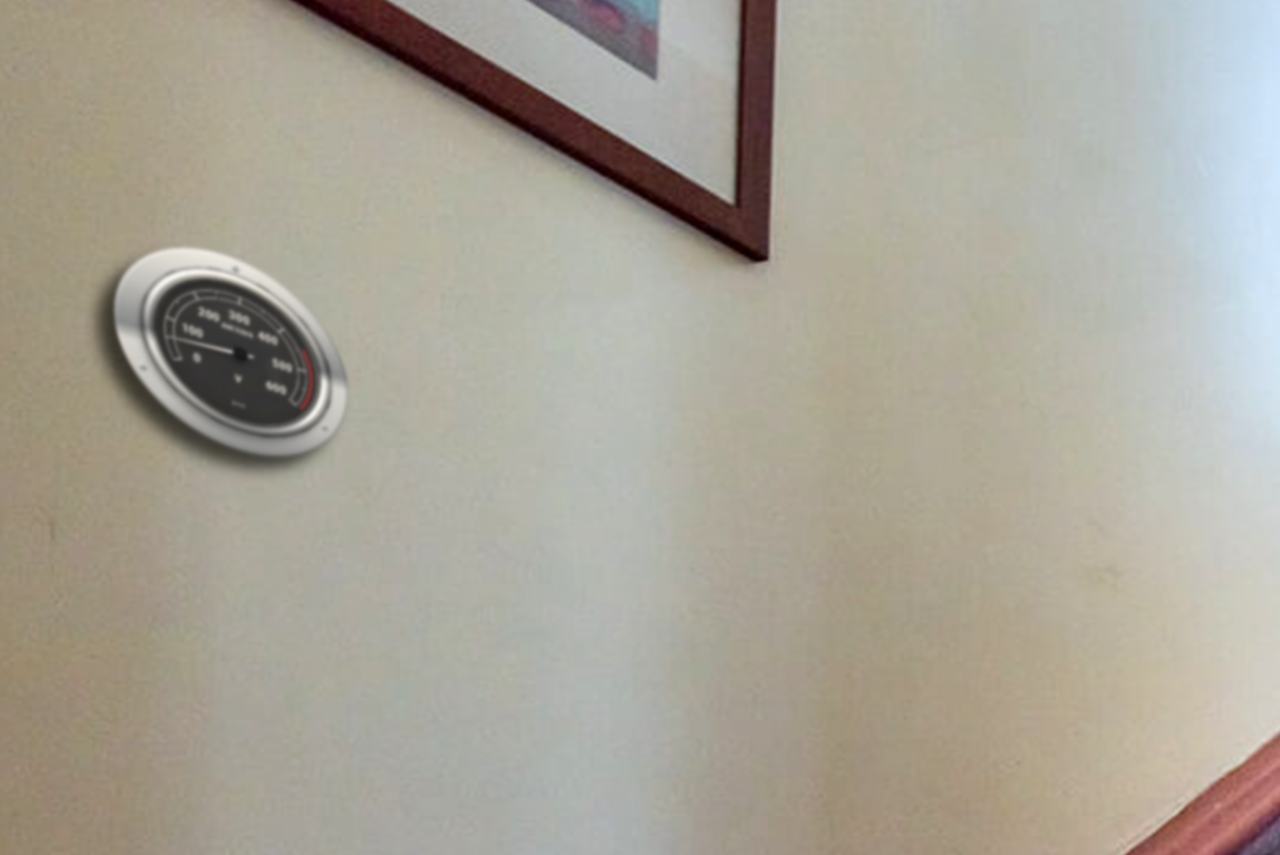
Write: 50 V
